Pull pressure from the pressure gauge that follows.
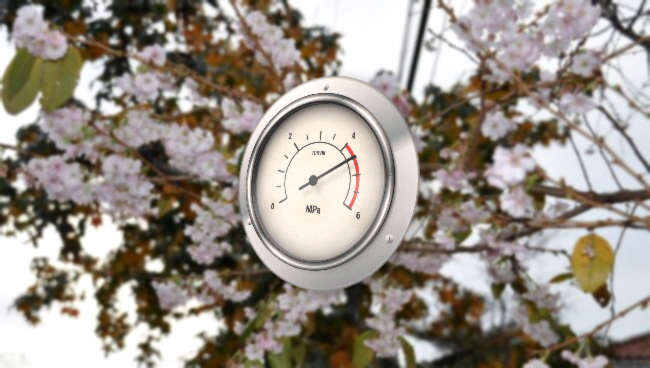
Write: 4.5 MPa
